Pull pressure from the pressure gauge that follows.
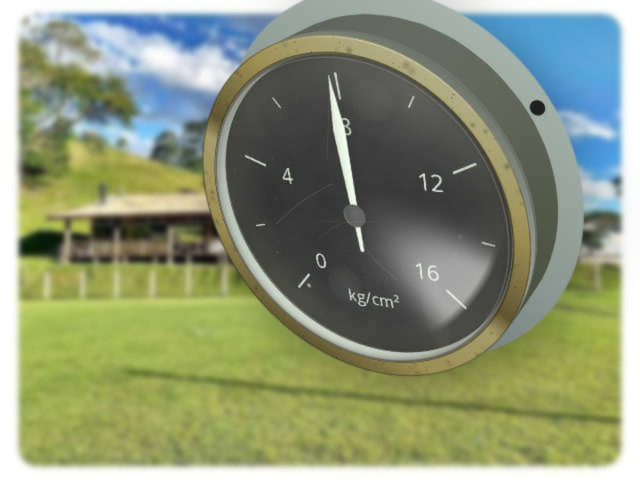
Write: 8 kg/cm²
